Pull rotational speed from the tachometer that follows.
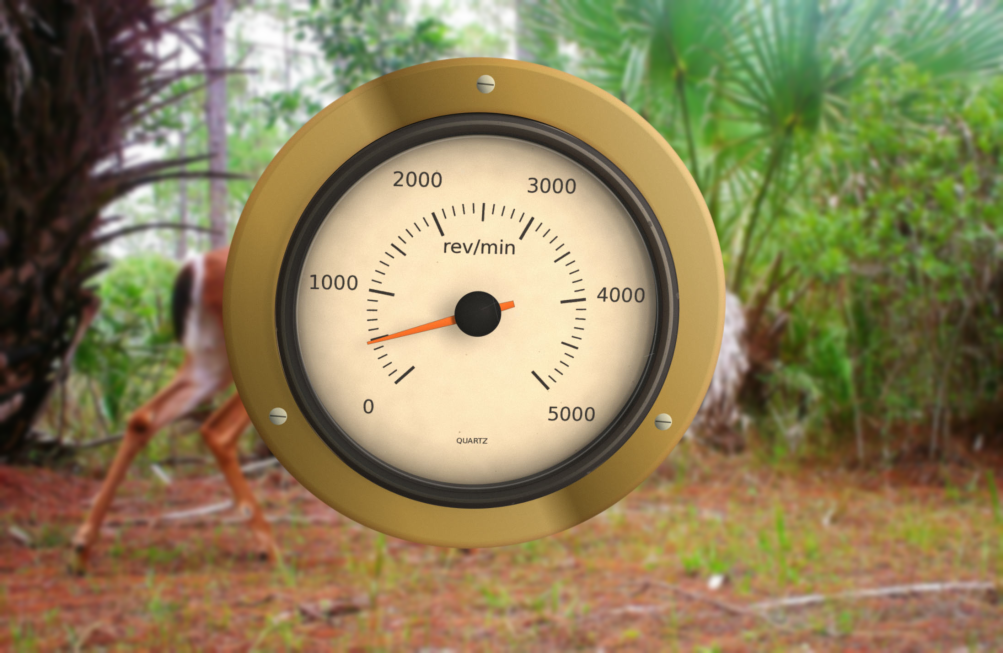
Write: 500 rpm
